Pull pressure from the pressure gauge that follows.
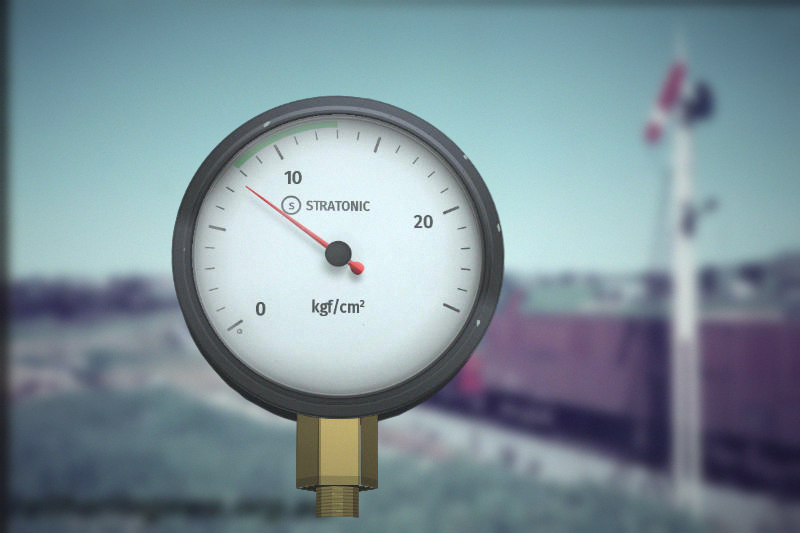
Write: 7.5 kg/cm²
